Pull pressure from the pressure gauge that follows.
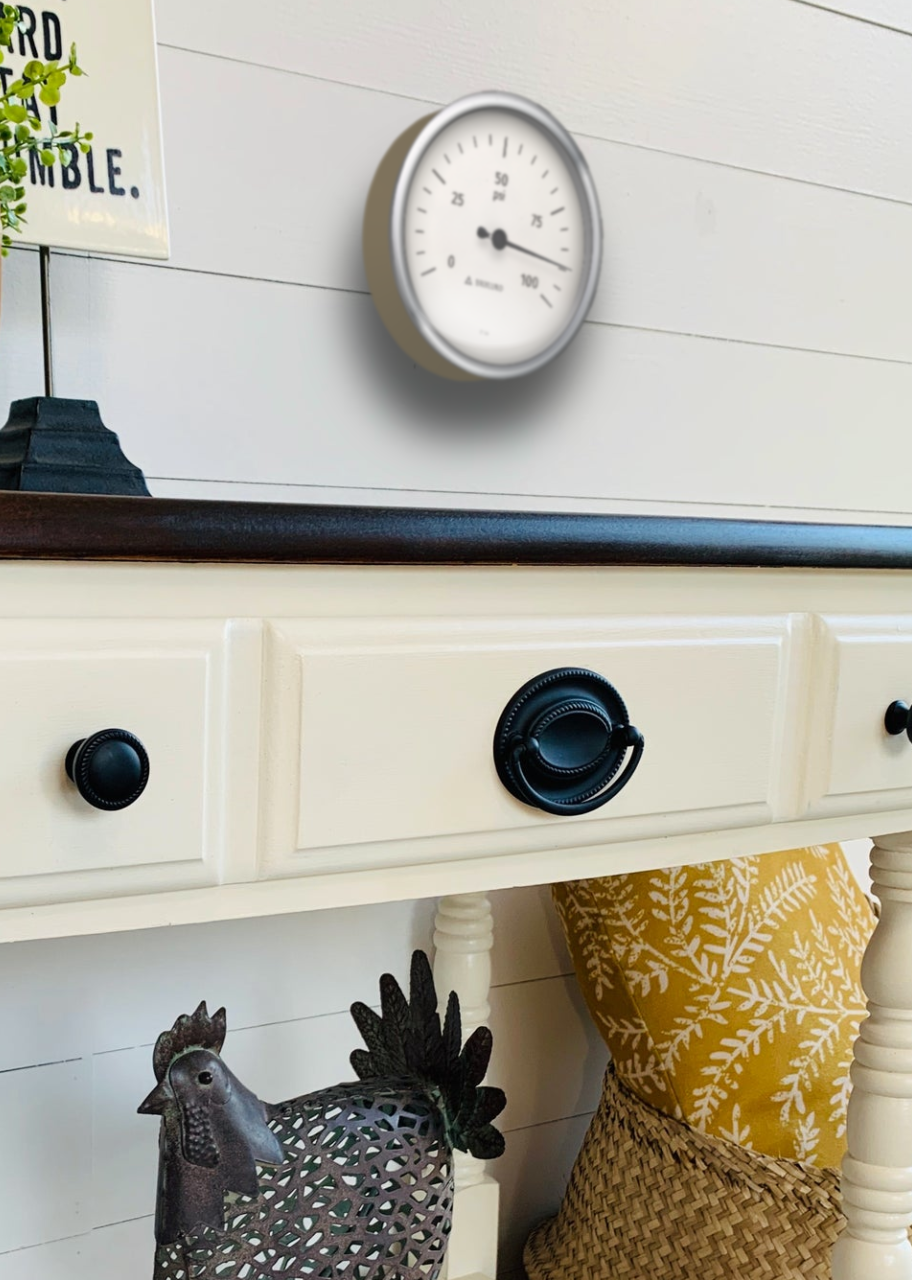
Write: 90 psi
